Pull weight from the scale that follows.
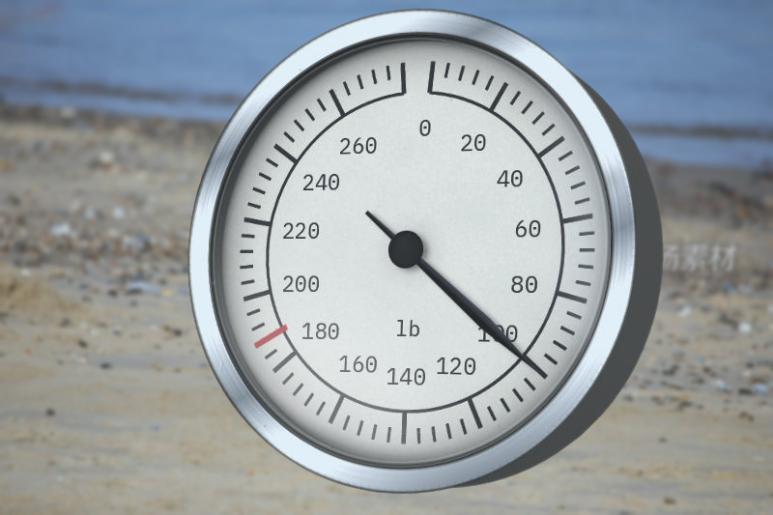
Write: 100 lb
